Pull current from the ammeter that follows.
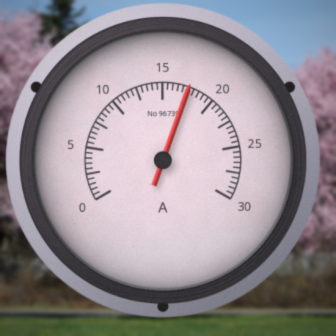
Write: 17.5 A
